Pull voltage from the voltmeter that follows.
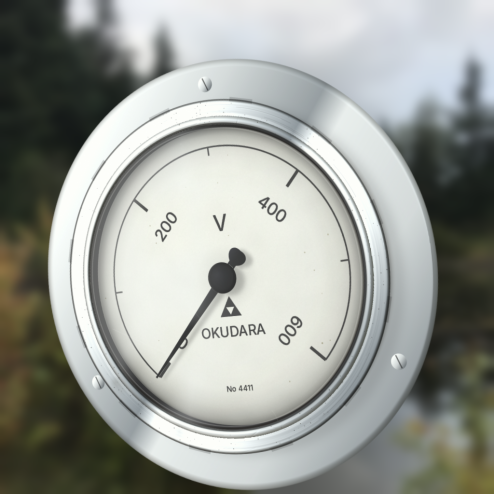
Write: 0 V
